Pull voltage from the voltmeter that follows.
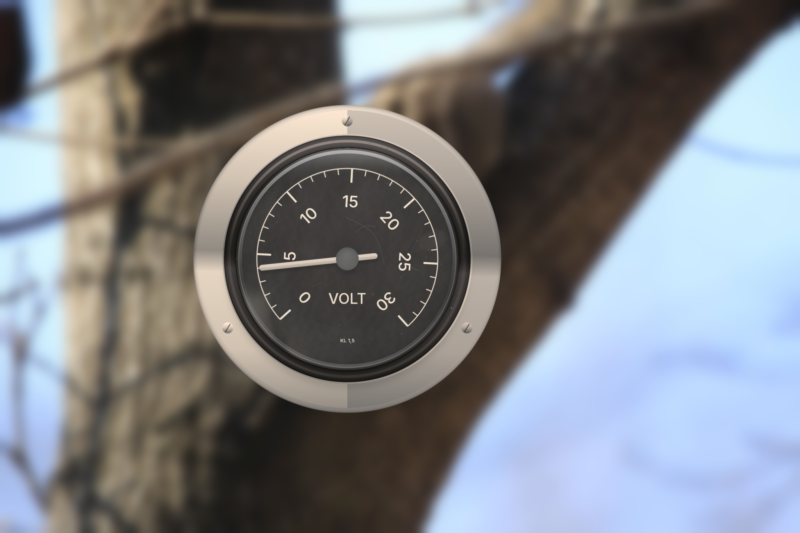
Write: 4 V
